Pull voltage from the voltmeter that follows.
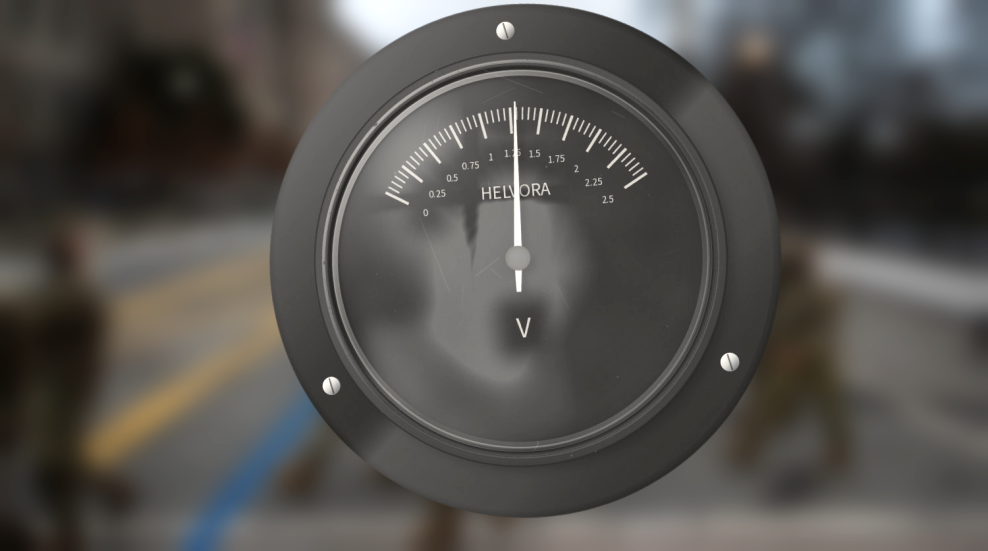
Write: 1.3 V
